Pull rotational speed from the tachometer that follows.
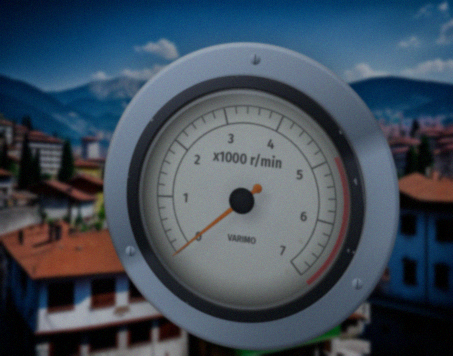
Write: 0 rpm
